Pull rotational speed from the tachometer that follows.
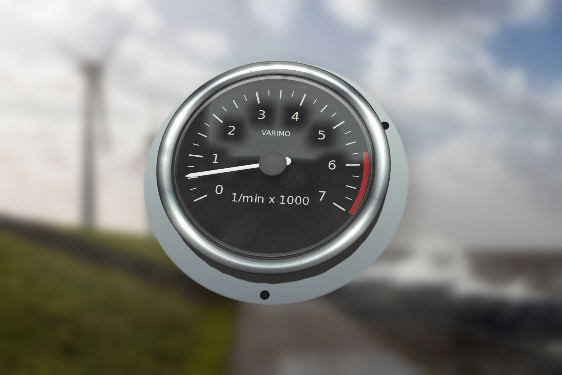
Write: 500 rpm
